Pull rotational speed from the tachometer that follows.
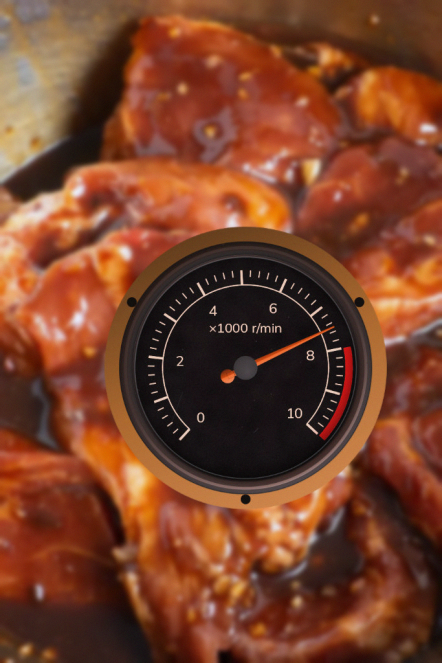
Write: 7500 rpm
